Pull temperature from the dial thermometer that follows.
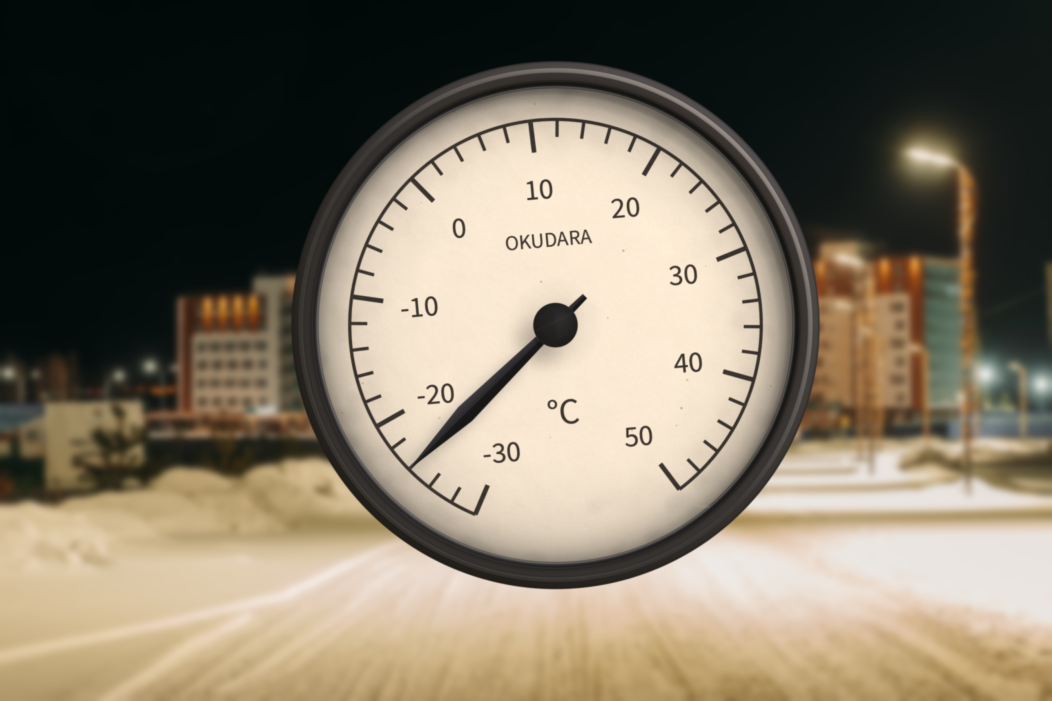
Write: -24 °C
